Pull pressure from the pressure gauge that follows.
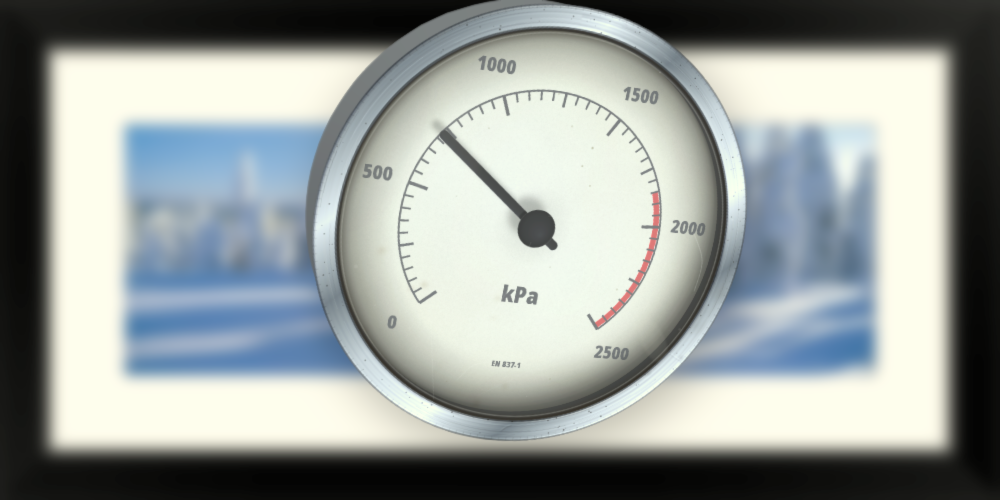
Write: 725 kPa
